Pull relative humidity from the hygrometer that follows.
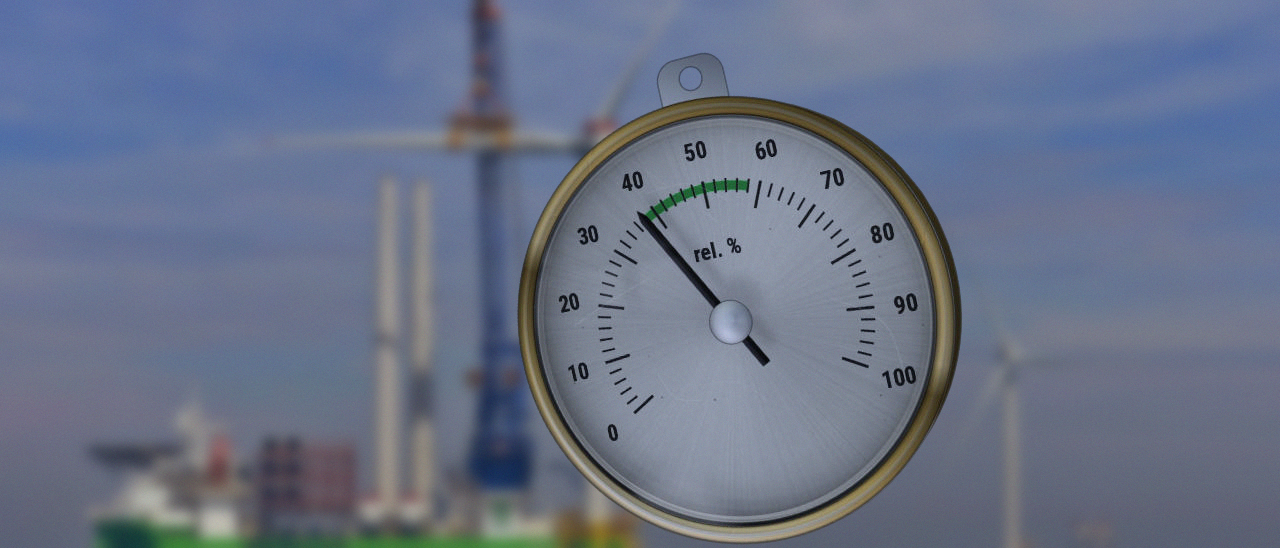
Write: 38 %
